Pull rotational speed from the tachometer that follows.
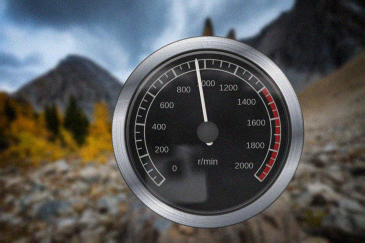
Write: 950 rpm
